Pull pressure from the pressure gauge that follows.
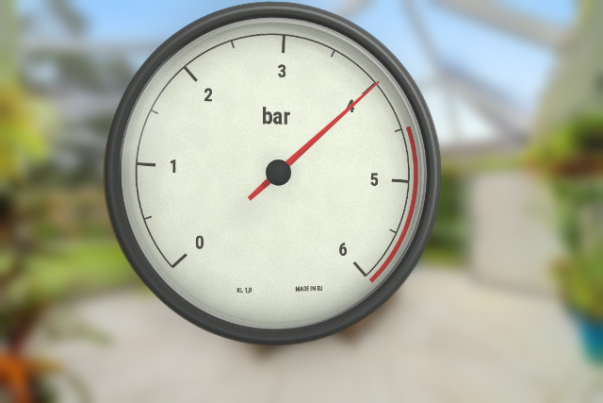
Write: 4 bar
